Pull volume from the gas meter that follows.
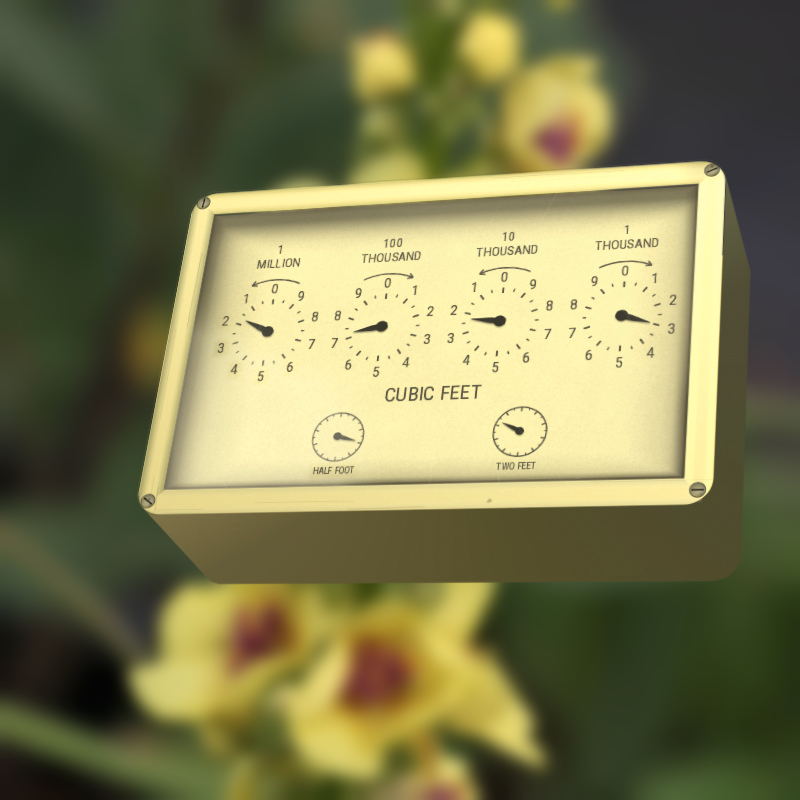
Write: 172300 ft³
